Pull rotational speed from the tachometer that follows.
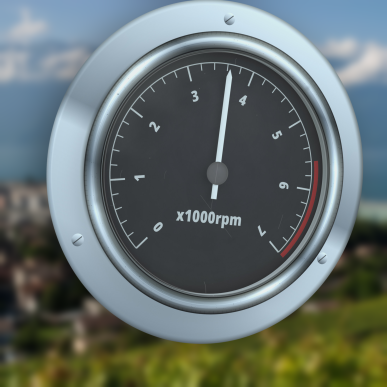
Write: 3600 rpm
